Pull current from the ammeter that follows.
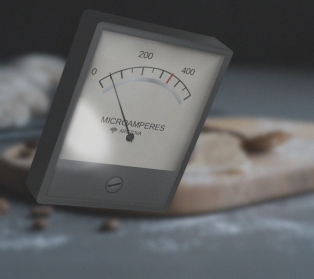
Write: 50 µA
